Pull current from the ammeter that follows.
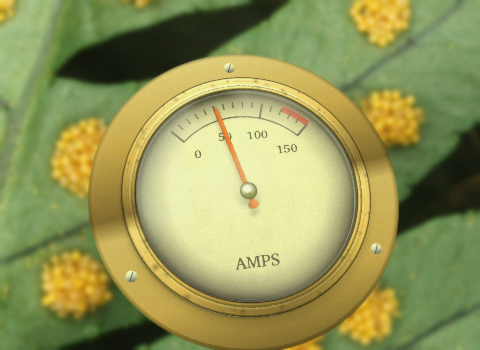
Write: 50 A
